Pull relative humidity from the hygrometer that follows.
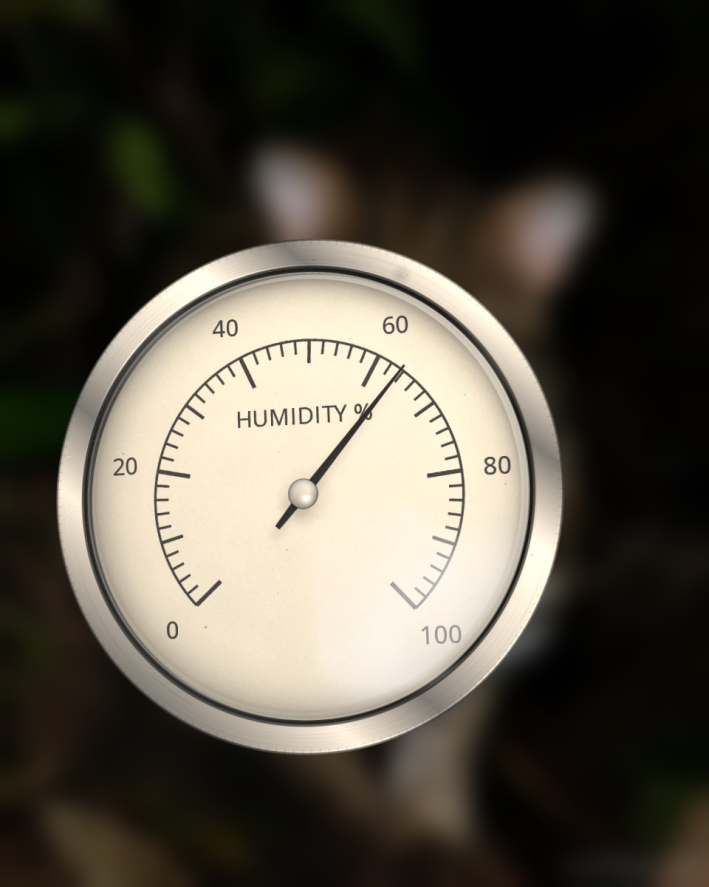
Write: 64 %
